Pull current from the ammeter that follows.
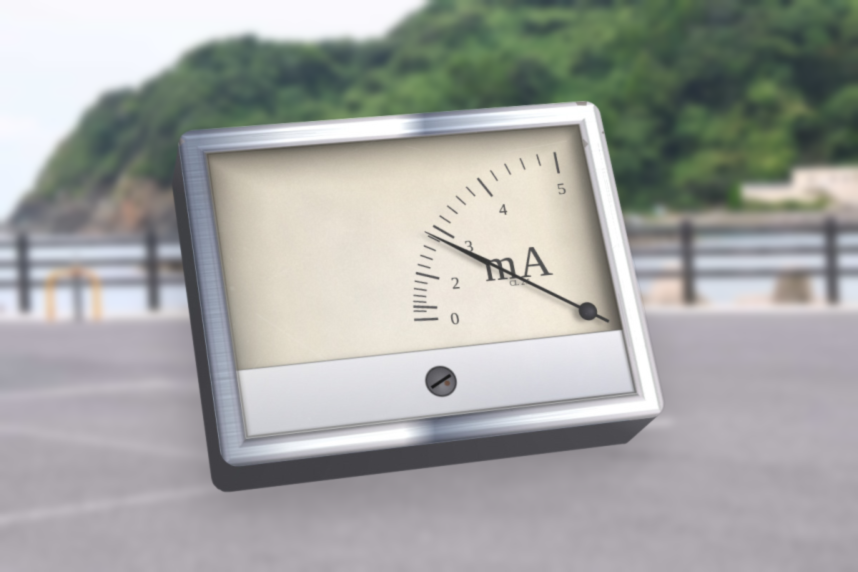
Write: 2.8 mA
